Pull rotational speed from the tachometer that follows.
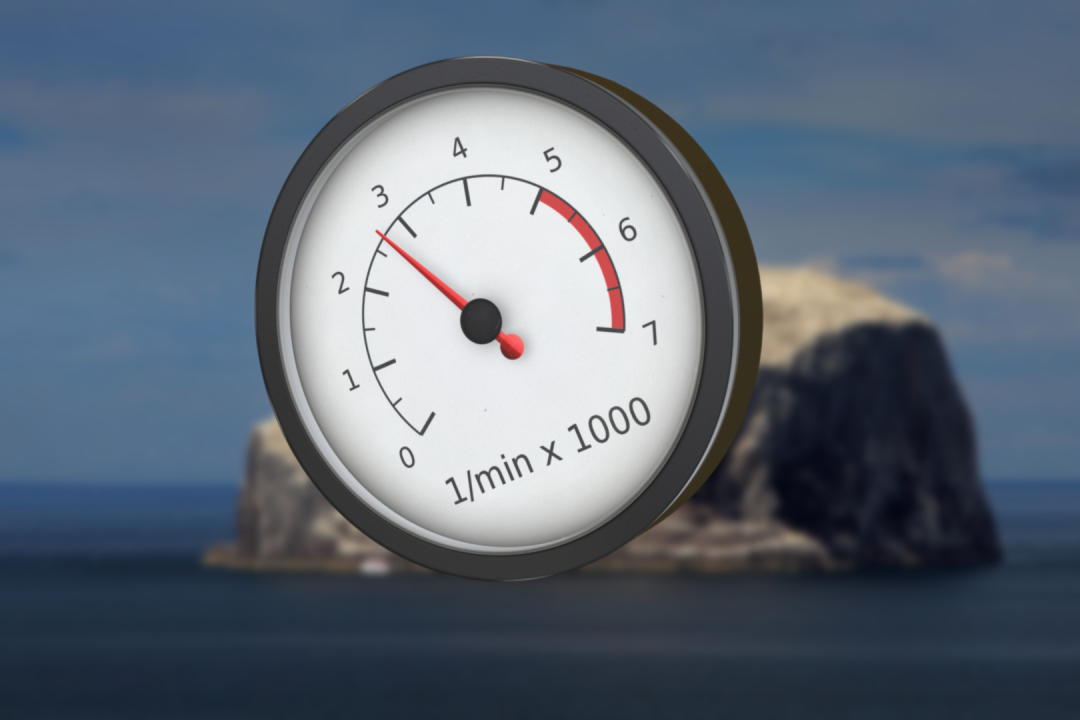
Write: 2750 rpm
